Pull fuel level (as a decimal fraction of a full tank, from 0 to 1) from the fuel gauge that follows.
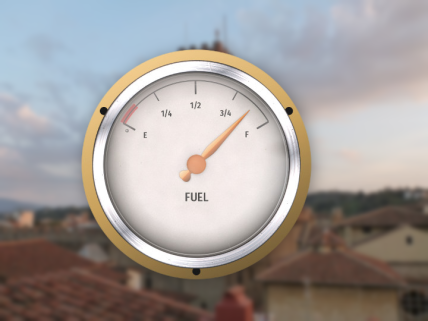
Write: 0.875
